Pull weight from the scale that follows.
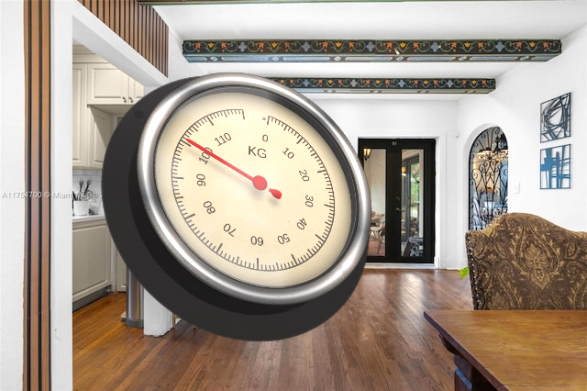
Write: 100 kg
